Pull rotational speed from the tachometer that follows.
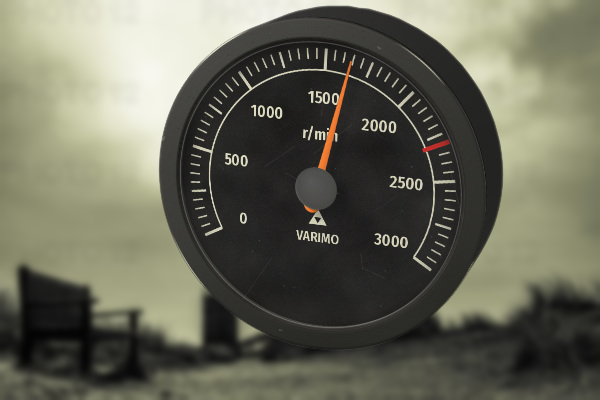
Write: 1650 rpm
